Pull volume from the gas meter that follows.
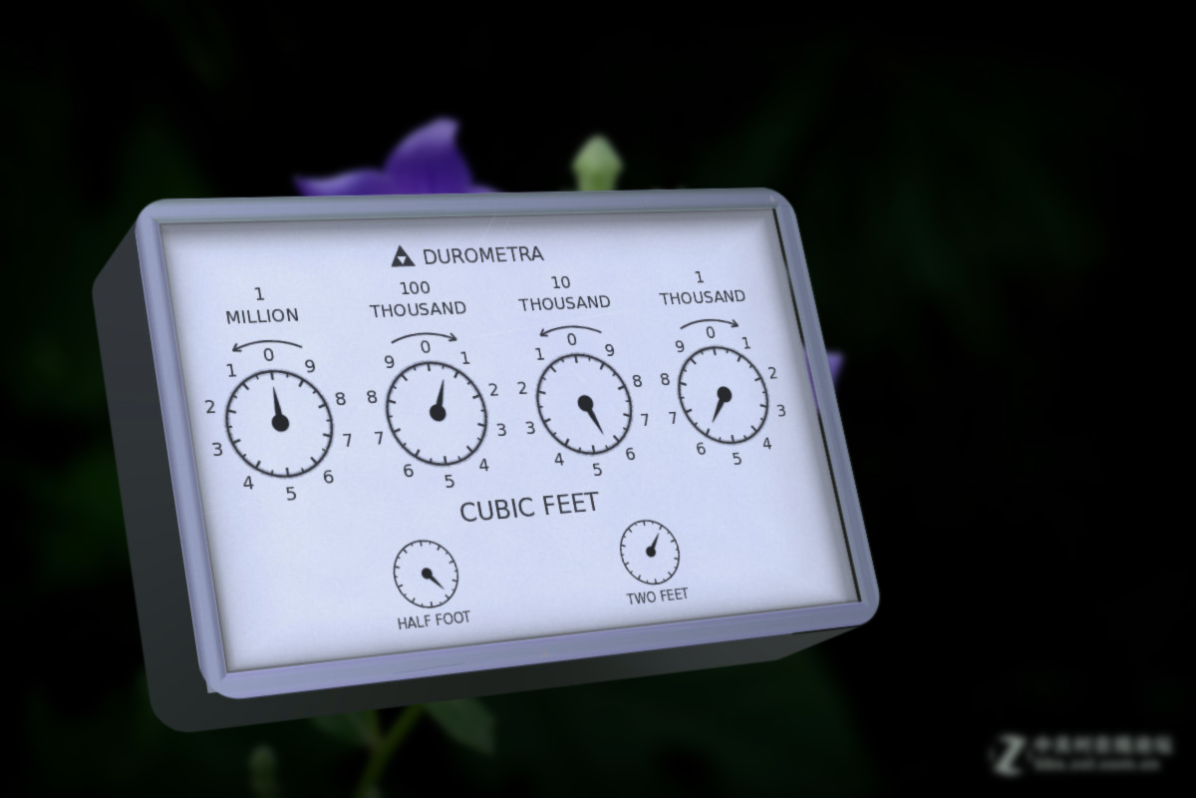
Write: 5600 ft³
